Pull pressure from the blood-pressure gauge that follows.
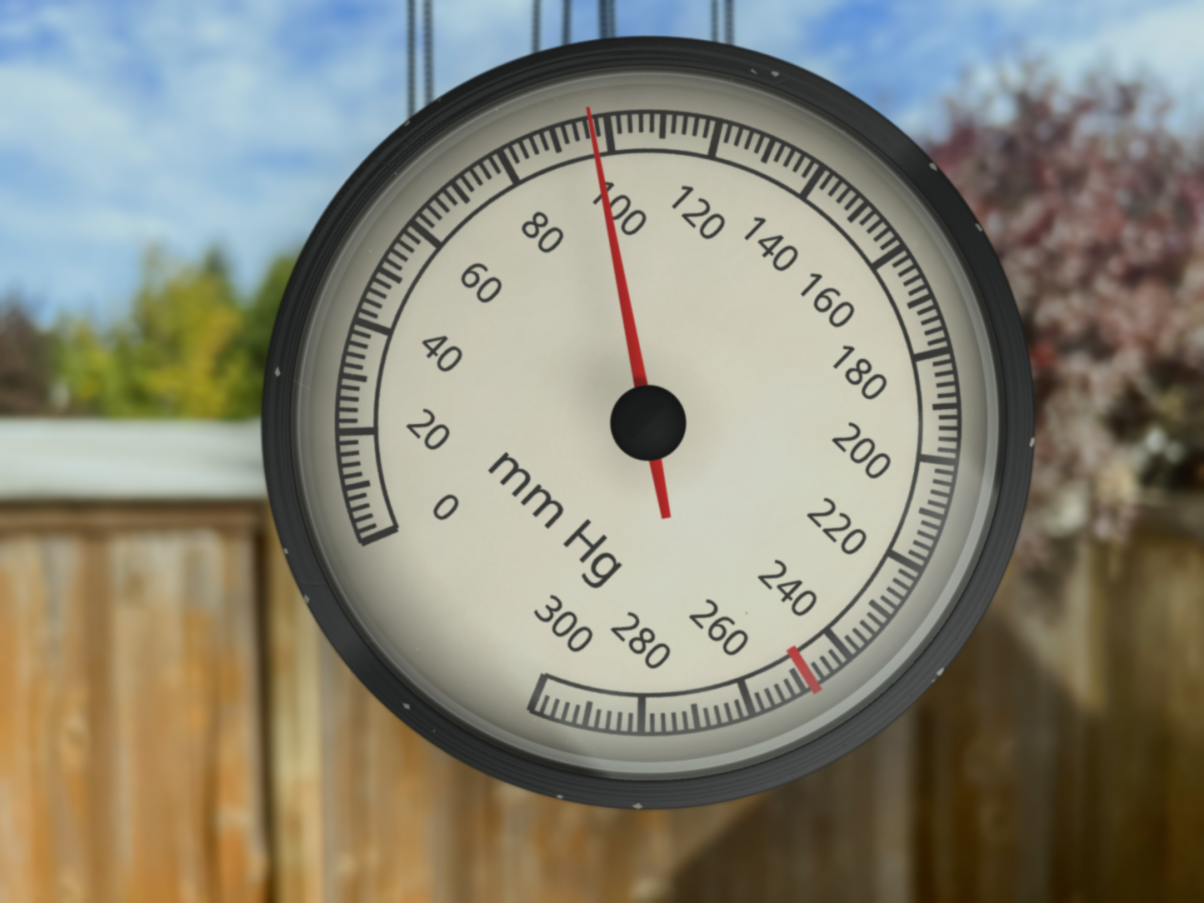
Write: 97 mmHg
